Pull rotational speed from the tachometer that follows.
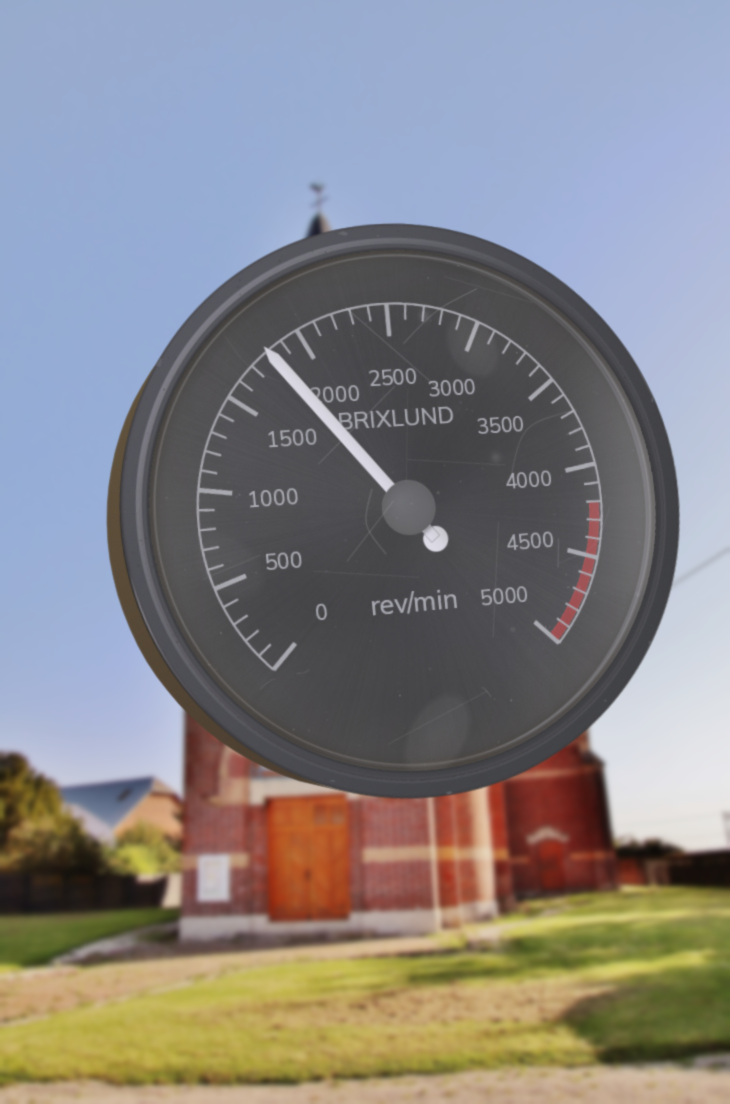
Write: 1800 rpm
